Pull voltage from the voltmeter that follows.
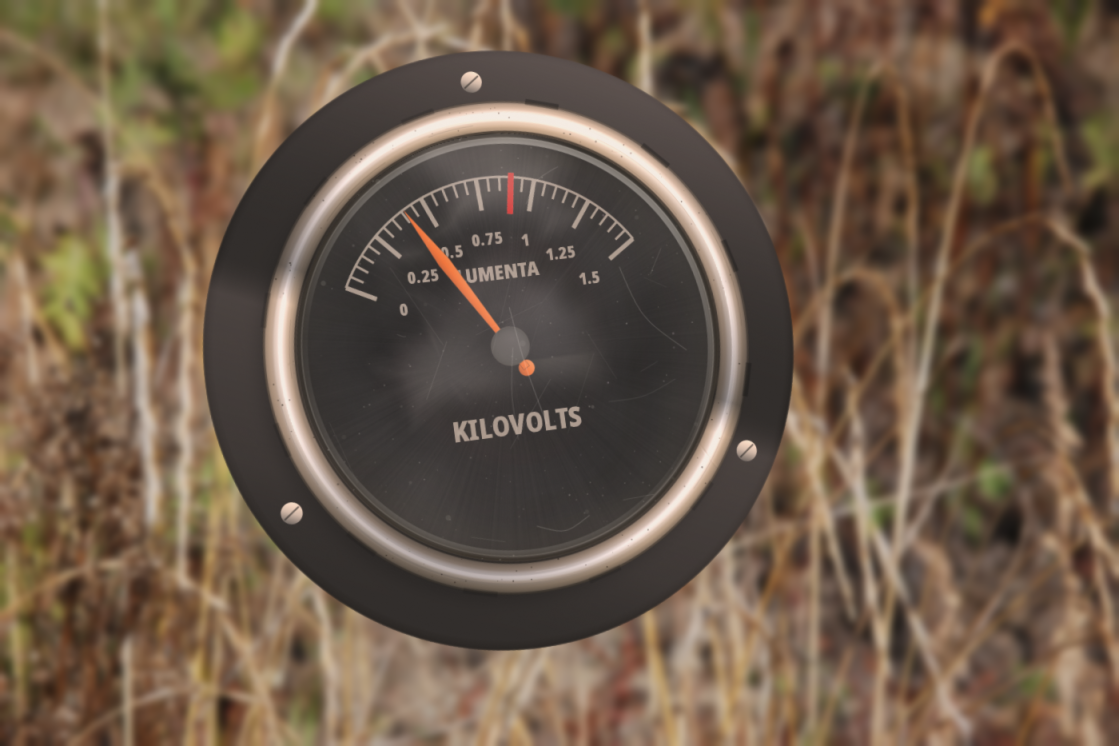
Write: 0.4 kV
